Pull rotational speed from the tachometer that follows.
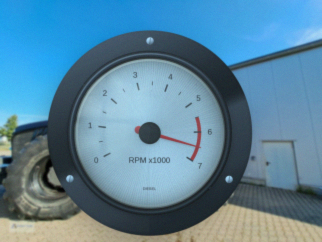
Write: 6500 rpm
